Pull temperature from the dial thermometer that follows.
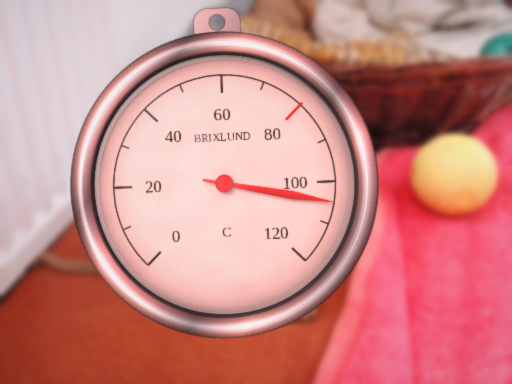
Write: 105 °C
